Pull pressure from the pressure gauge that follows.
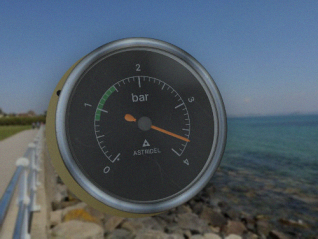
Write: 3.7 bar
